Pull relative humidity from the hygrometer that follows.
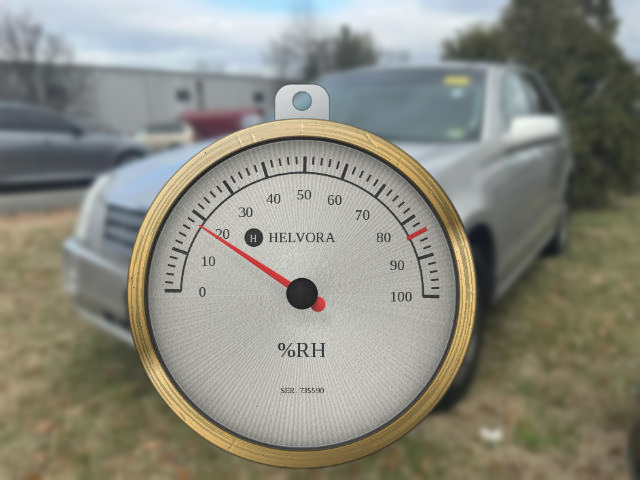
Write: 18 %
